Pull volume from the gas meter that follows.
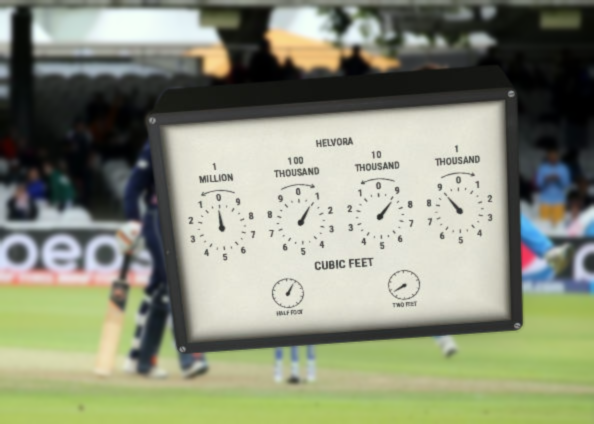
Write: 8900 ft³
